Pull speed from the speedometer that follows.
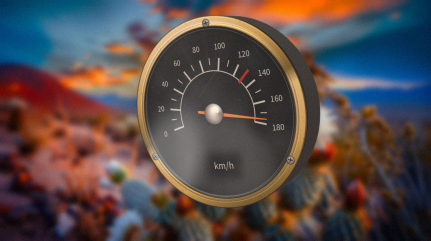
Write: 175 km/h
